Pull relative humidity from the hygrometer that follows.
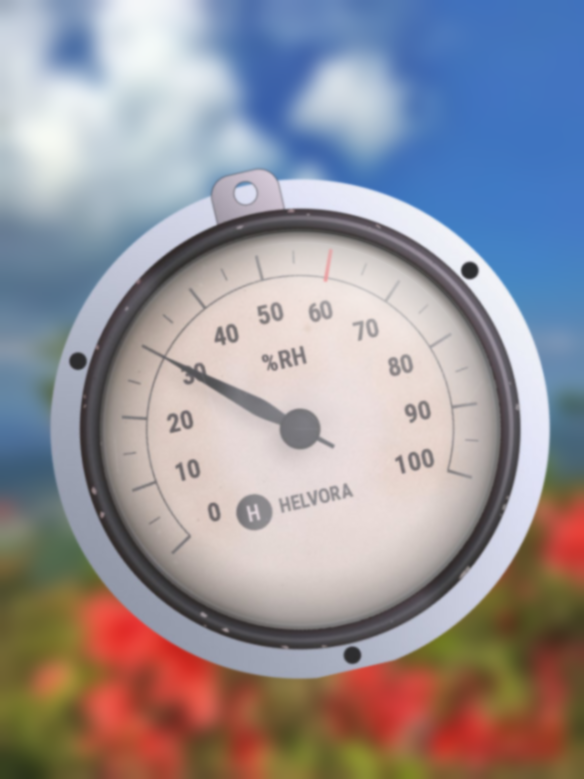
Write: 30 %
